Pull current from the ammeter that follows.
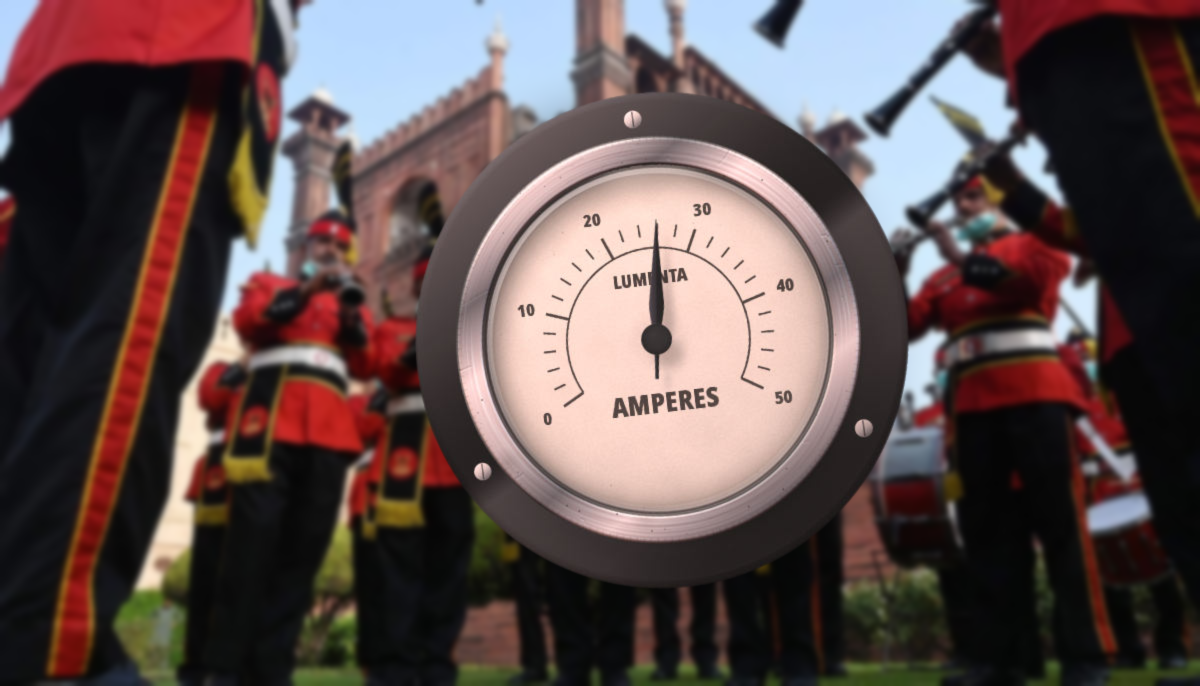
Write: 26 A
